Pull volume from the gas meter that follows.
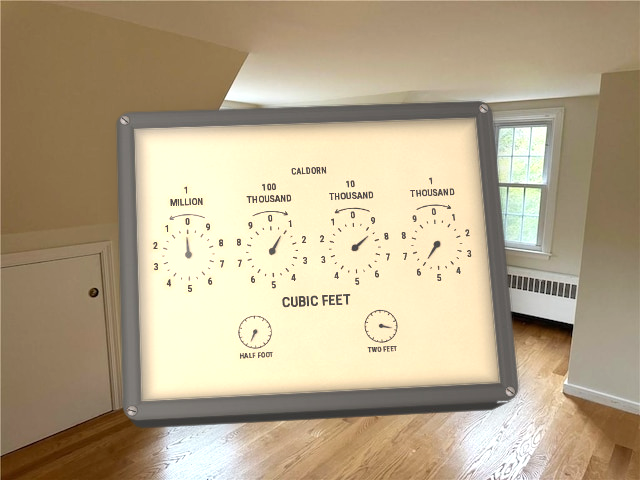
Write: 8600 ft³
